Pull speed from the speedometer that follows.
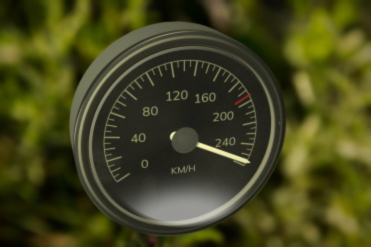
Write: 255 km/h
